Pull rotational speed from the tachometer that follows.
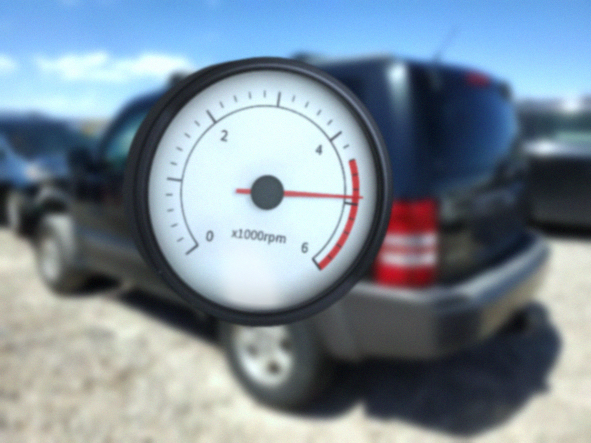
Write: 4900 rpm
